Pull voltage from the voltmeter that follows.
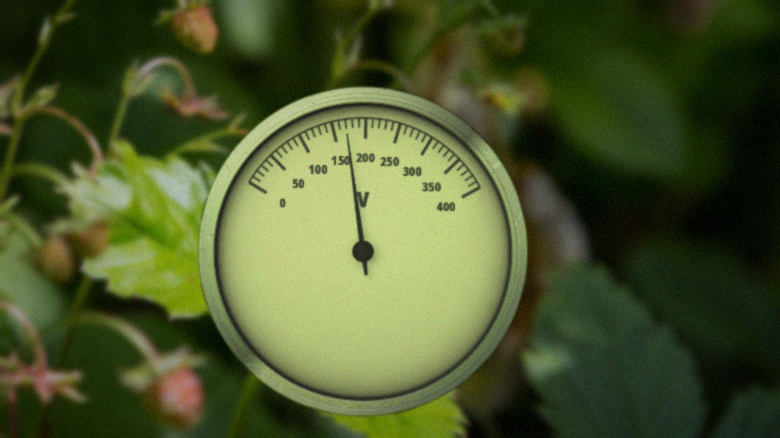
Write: 170 V
